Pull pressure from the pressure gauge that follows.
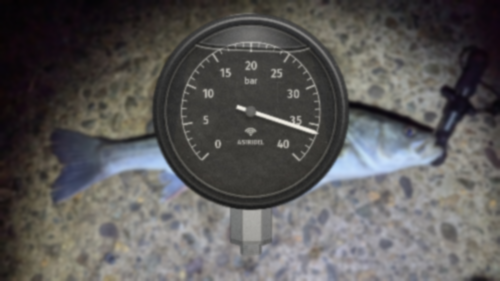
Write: 36 bar
